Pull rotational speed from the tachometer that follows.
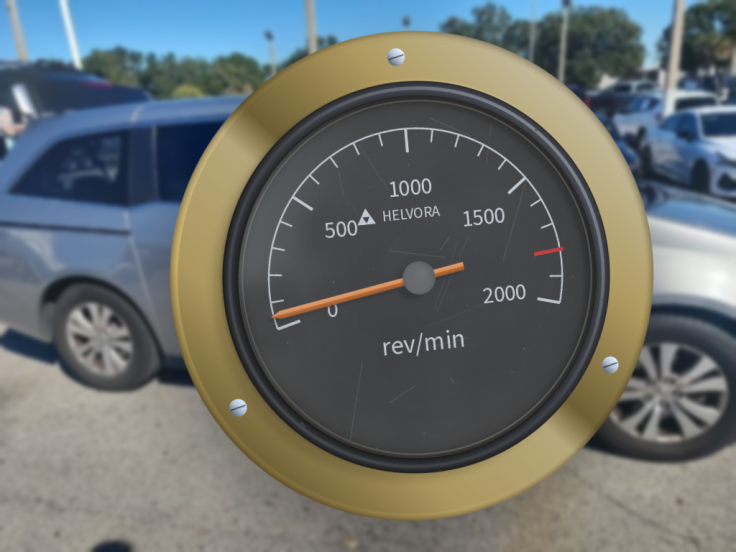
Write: 50 rpm
